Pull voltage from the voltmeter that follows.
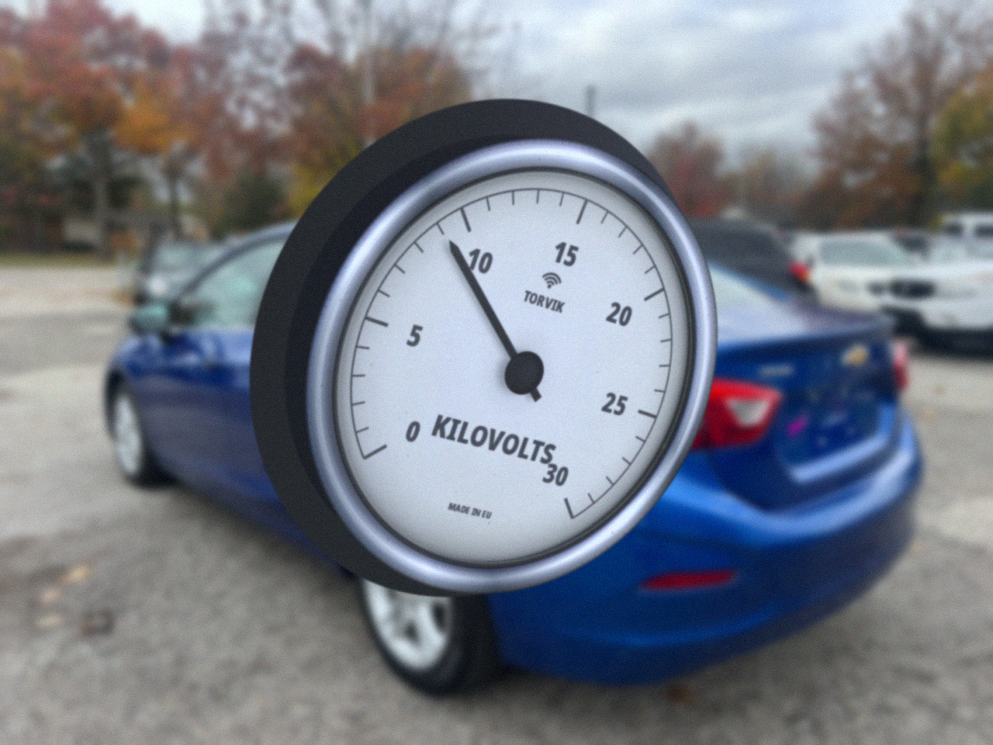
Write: 9 kV
